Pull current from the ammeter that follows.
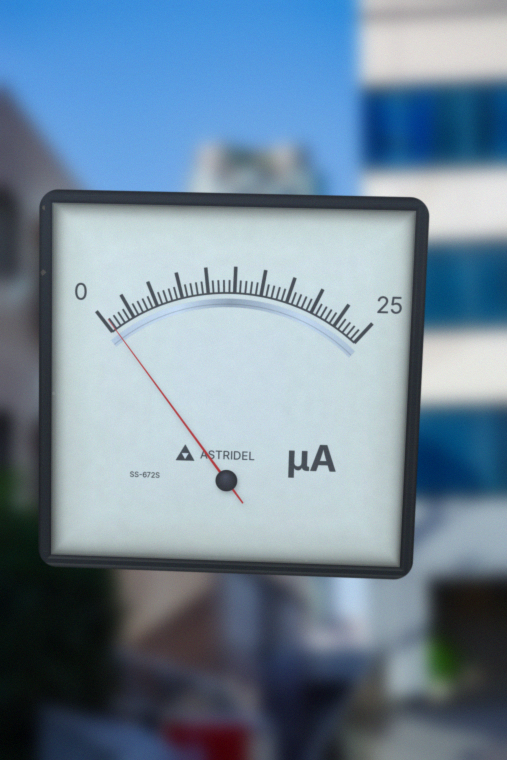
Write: 0.5 µA
